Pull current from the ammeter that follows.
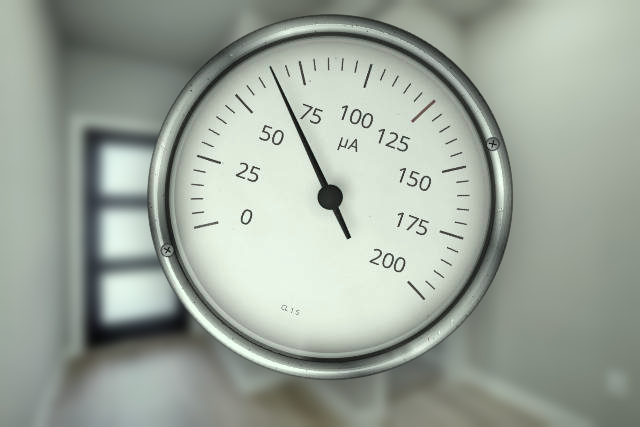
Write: 65 µA
